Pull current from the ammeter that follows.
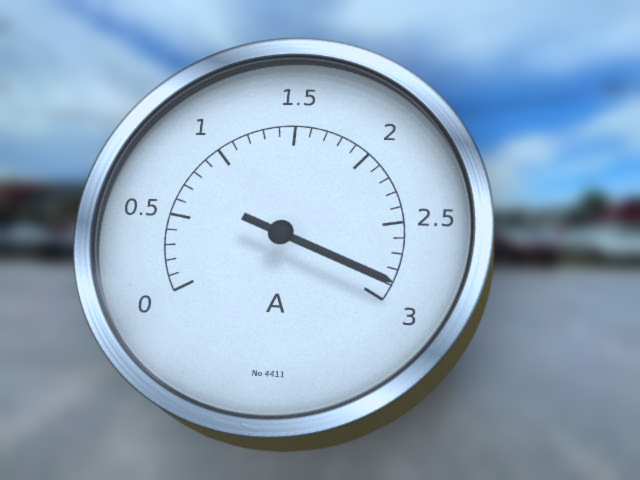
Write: 2.9 A
